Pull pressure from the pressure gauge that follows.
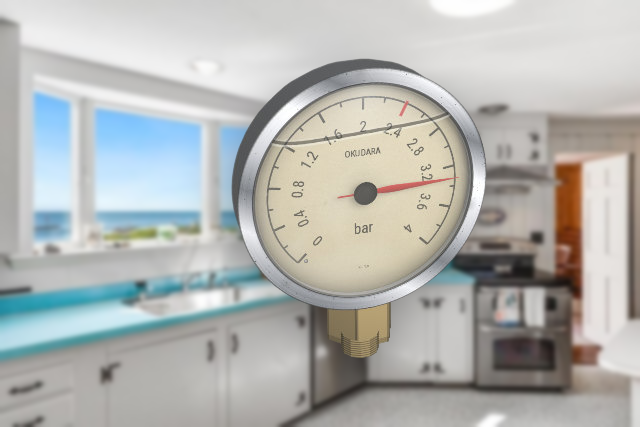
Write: 3.3 bar
